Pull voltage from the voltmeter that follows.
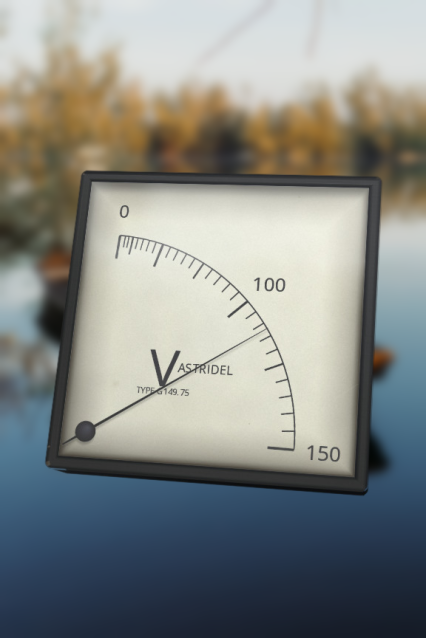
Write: 112.5 V
